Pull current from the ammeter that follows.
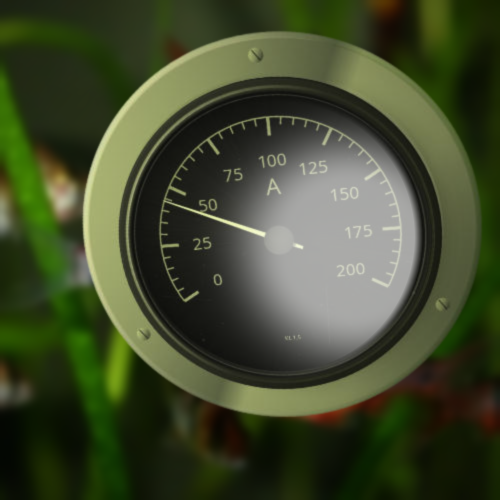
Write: 45 A
